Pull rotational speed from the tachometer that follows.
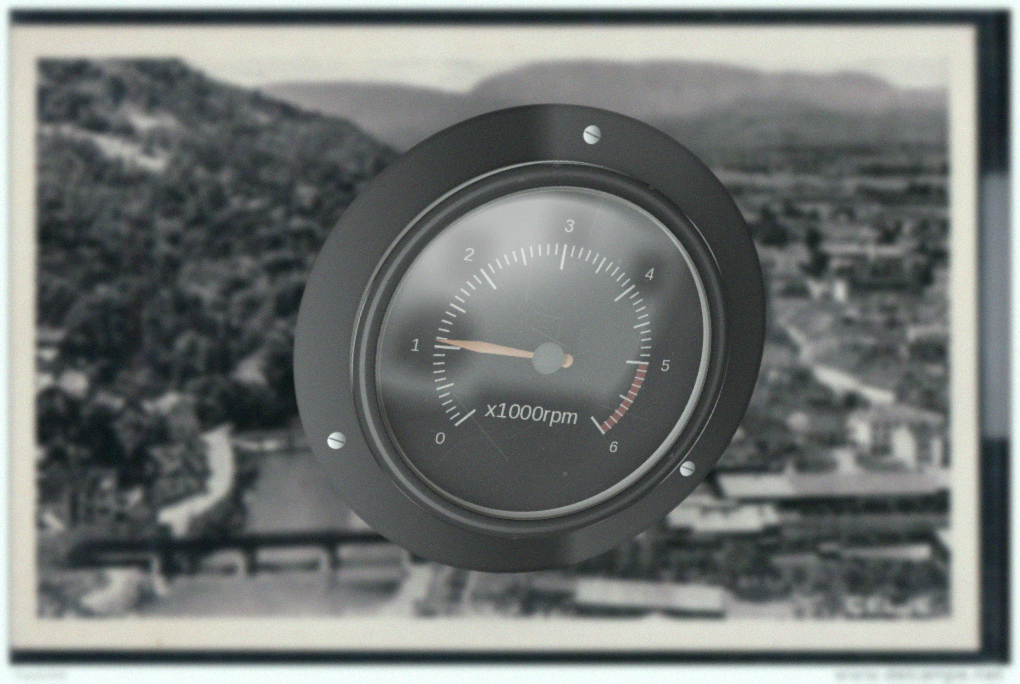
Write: 1100 rpm
